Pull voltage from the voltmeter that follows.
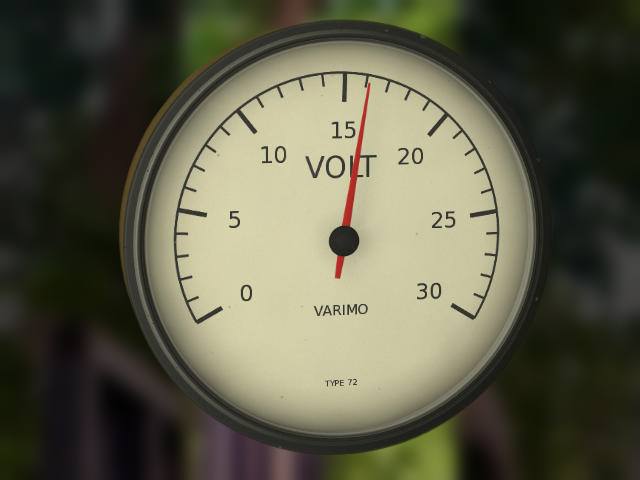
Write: 16 V
